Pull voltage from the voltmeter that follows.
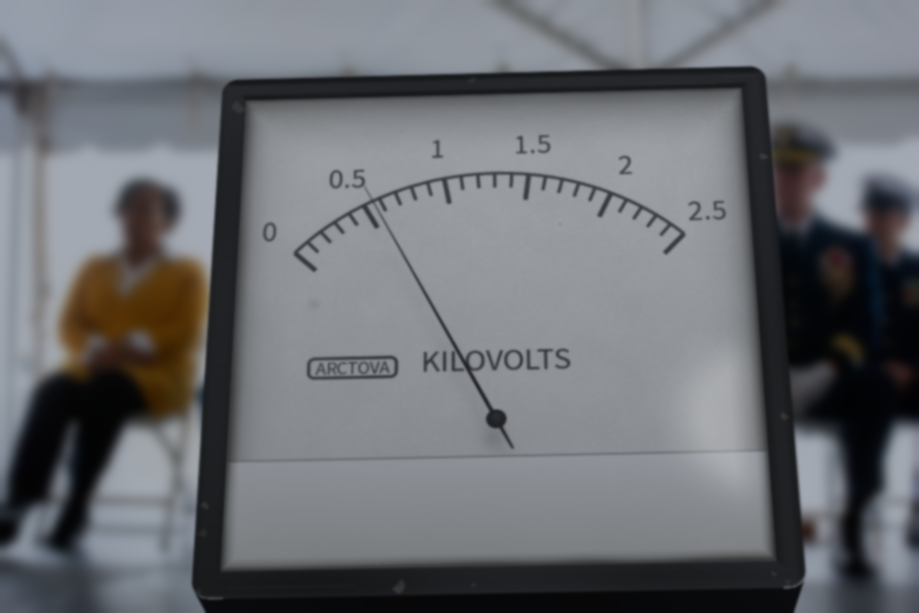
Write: 0.55 kV
